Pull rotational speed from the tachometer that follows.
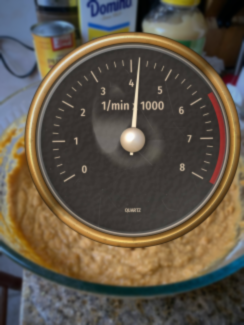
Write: 4200 rpm
